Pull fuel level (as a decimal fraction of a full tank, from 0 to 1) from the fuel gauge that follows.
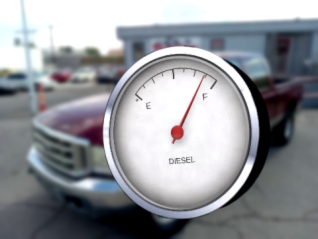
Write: 0.875
